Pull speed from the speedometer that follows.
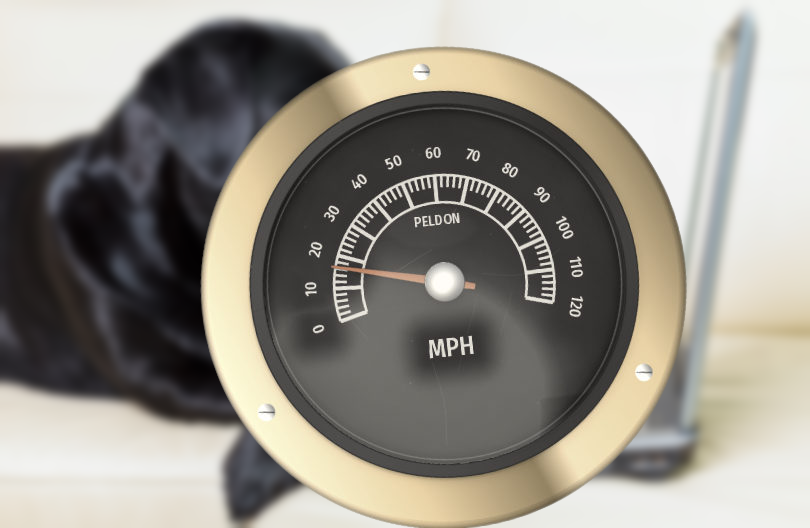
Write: 16 mph
